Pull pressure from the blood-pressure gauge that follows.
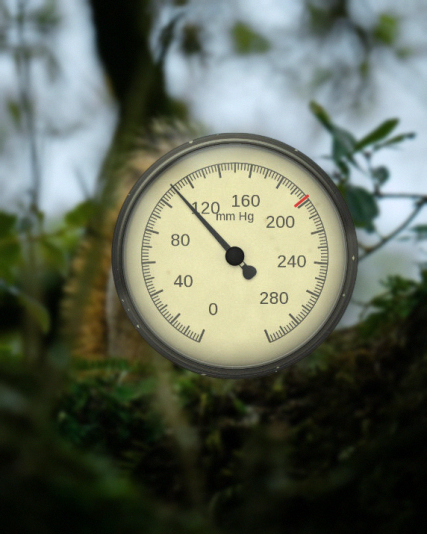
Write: 110 mmHg
